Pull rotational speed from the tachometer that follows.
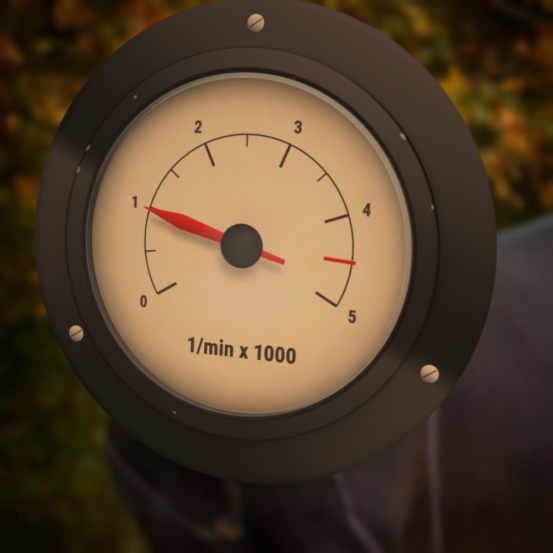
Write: 1000 rpm
